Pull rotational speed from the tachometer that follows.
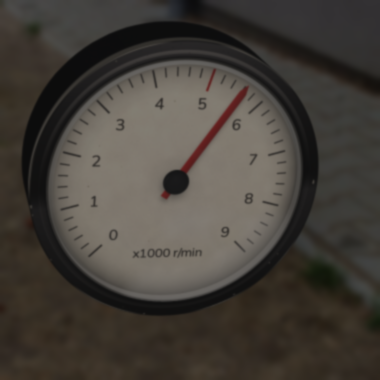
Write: 5600 rpm
